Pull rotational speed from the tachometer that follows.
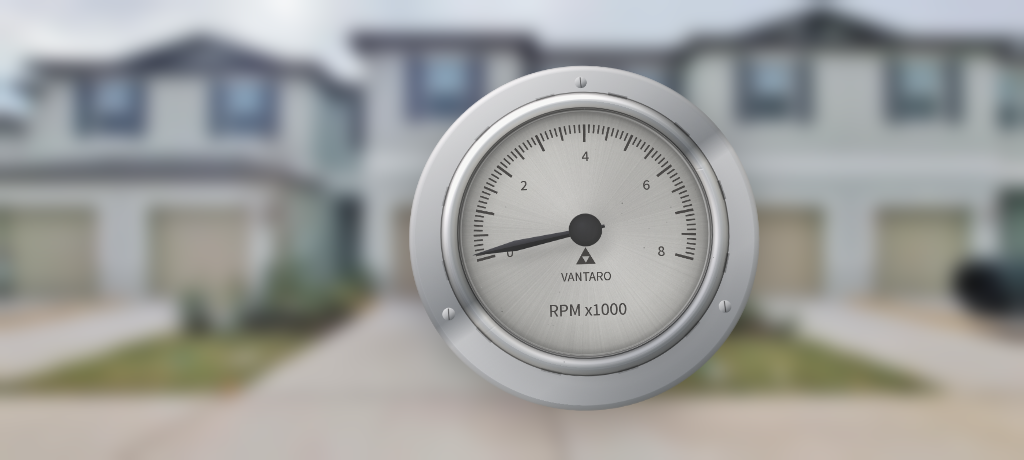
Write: 100 rpm
